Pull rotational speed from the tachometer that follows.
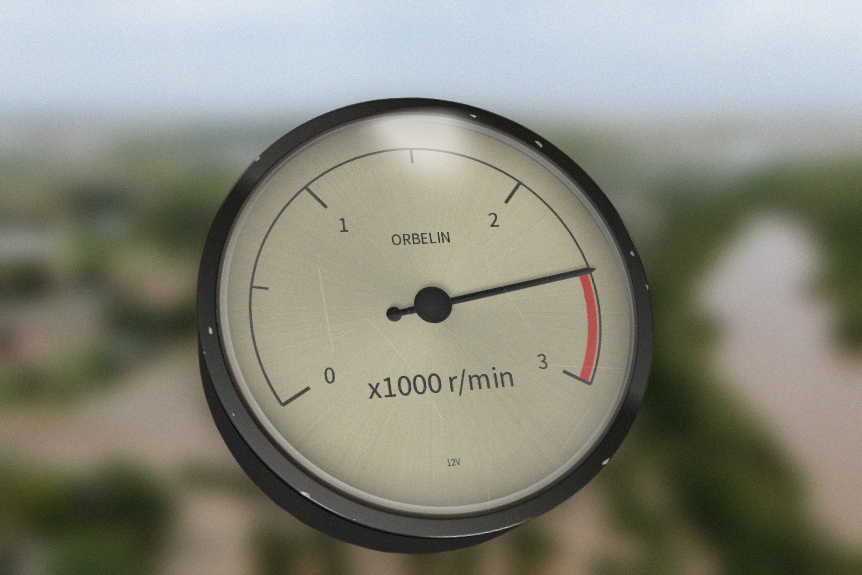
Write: 2500 rpm
